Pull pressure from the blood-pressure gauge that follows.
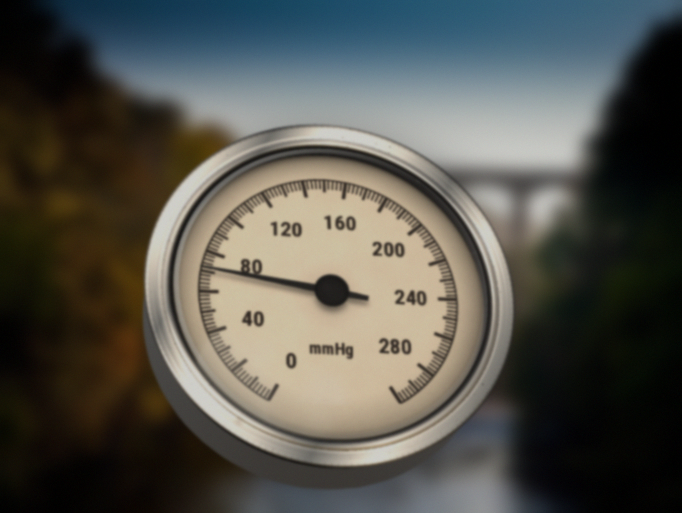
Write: 70 mmHg
